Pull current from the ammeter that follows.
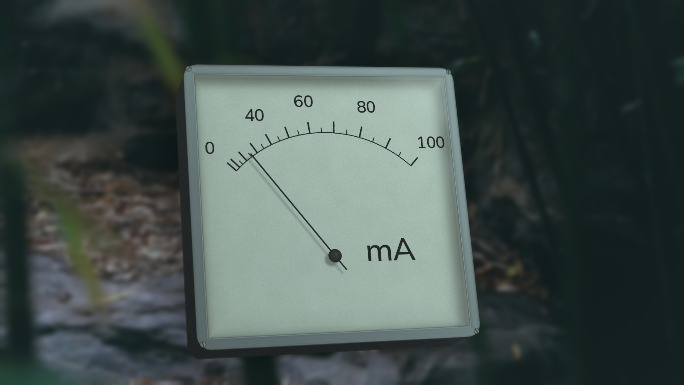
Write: 25 mA
